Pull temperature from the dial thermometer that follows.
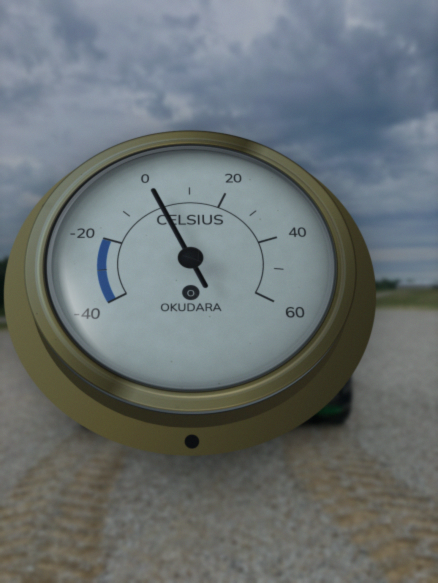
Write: 0 °C
